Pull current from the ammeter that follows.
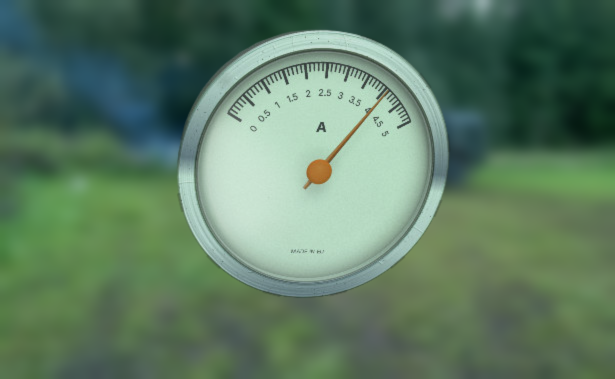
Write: 4 A
